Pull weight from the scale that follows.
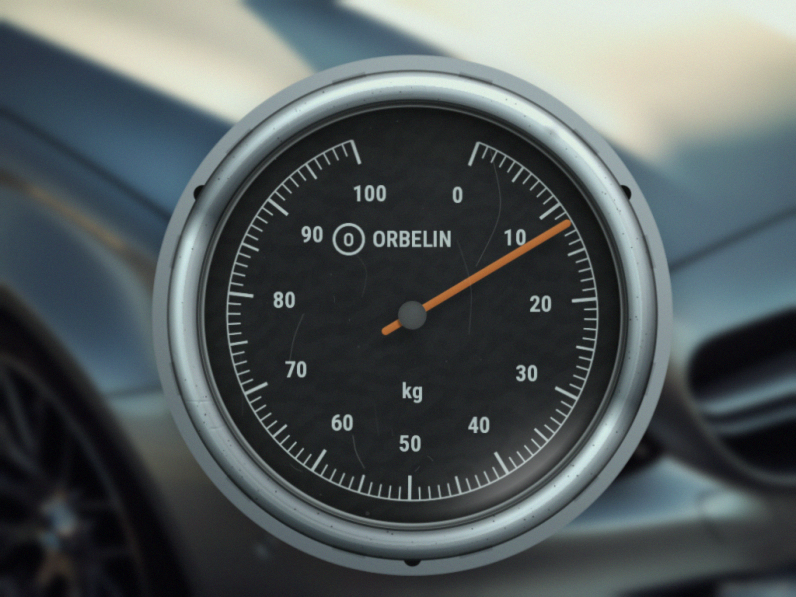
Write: 12 kg
